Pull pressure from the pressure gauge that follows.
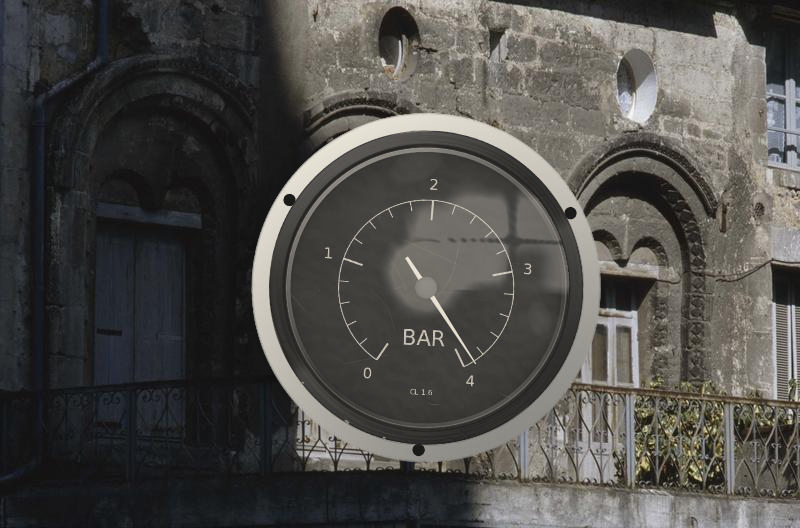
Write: 3.9 bar
